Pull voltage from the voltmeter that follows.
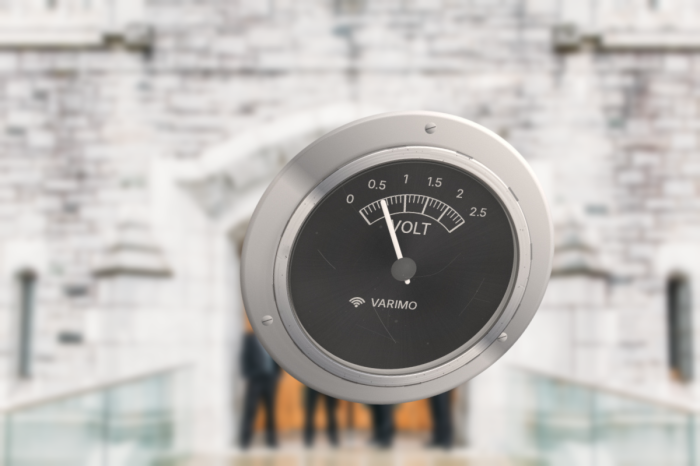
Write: 0.5 V
